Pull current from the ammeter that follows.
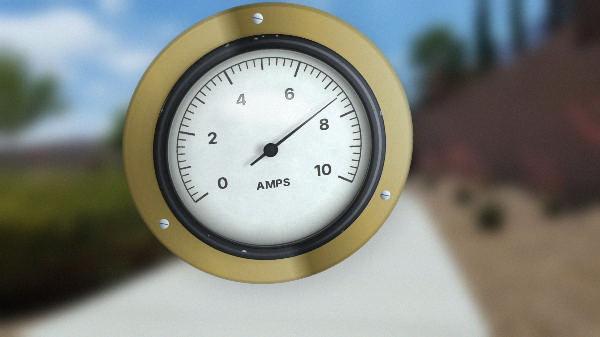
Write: 7.4 A
